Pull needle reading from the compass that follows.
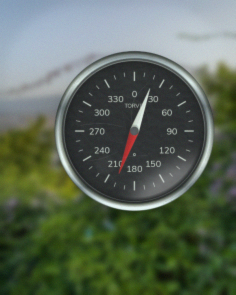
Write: 200 °
